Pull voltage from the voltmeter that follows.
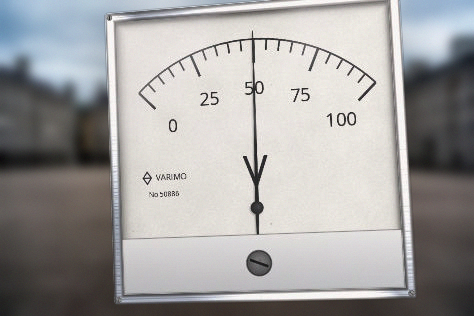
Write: 50 V
